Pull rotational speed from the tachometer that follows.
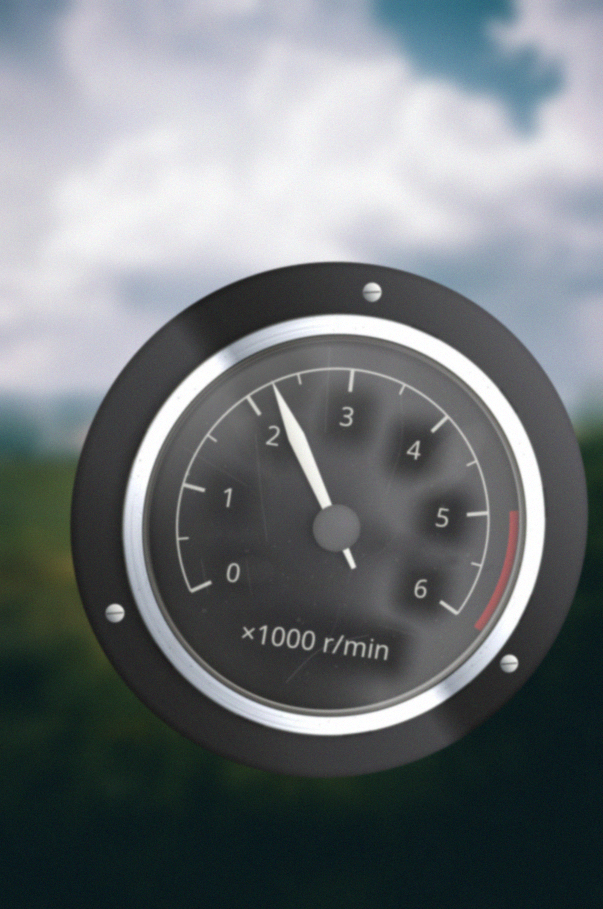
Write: 2250 rpm
